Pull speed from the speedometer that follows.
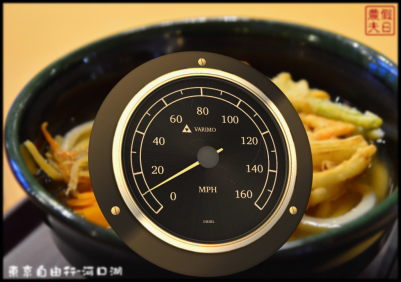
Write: 10 mph
